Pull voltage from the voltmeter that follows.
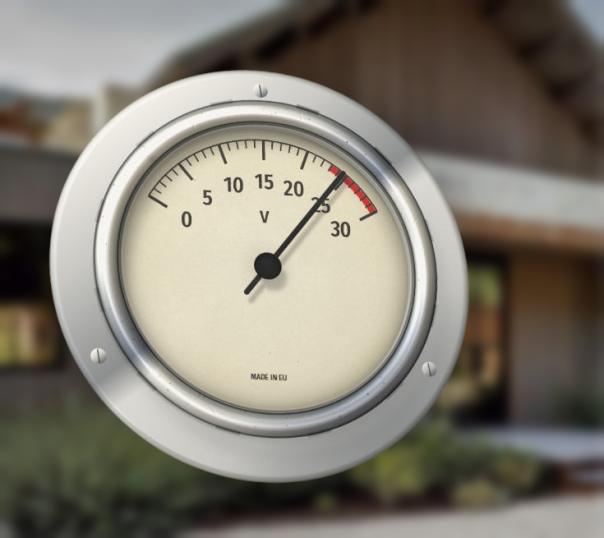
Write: 24.5 V
